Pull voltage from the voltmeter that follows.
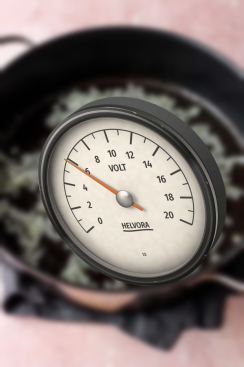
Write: 6 V
